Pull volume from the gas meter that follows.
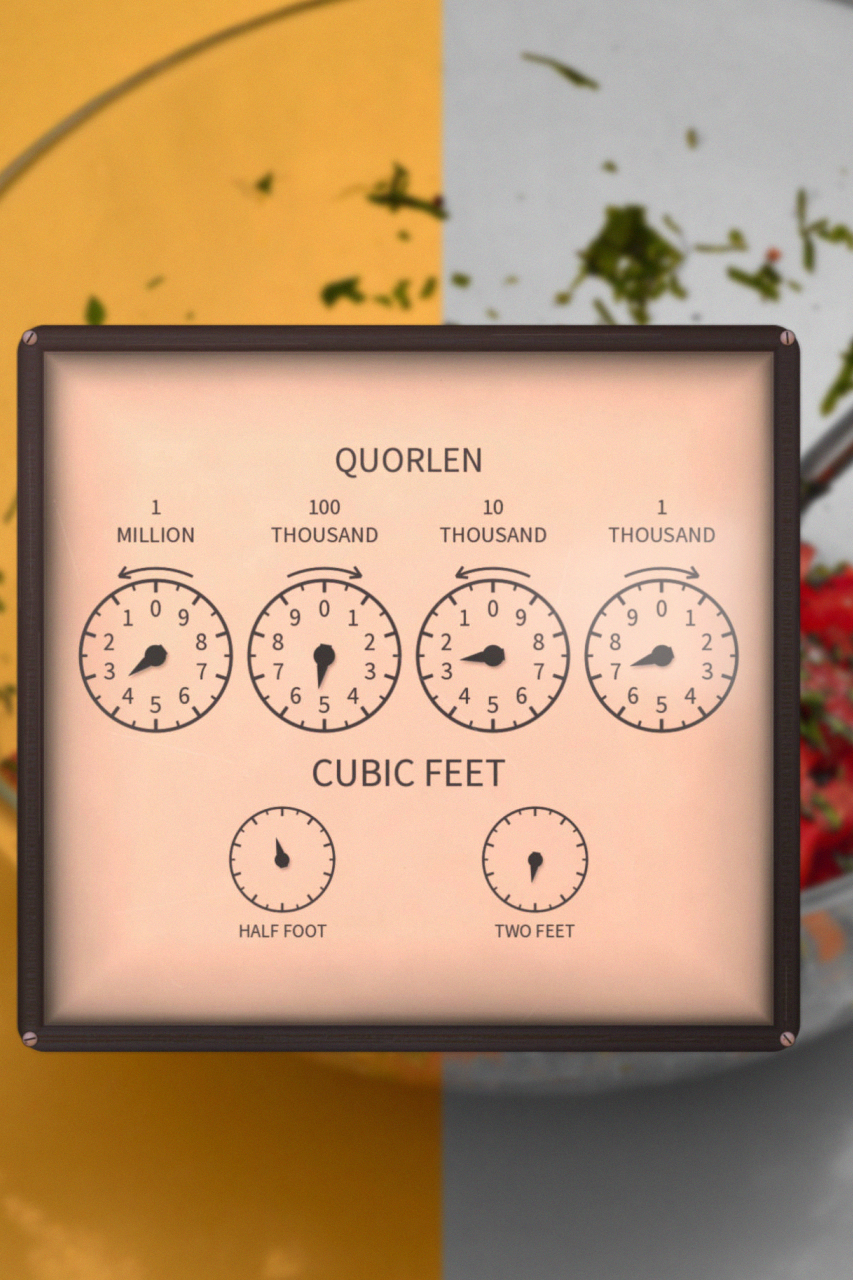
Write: 352700 ft³
